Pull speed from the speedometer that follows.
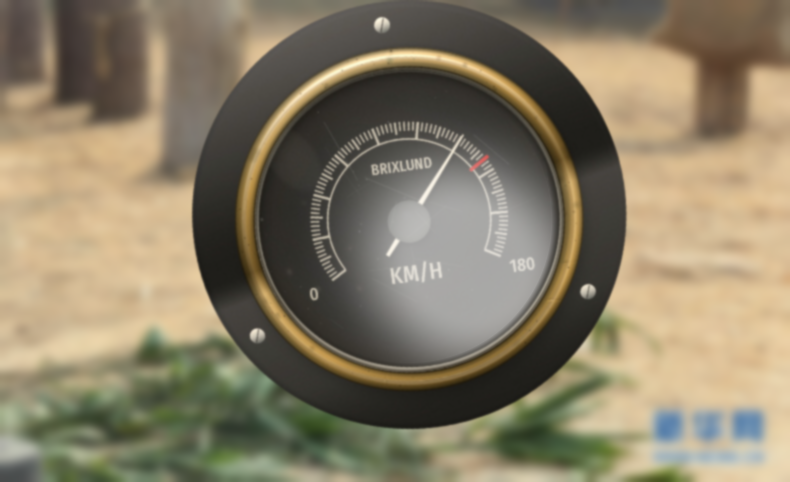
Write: 120 km/h
